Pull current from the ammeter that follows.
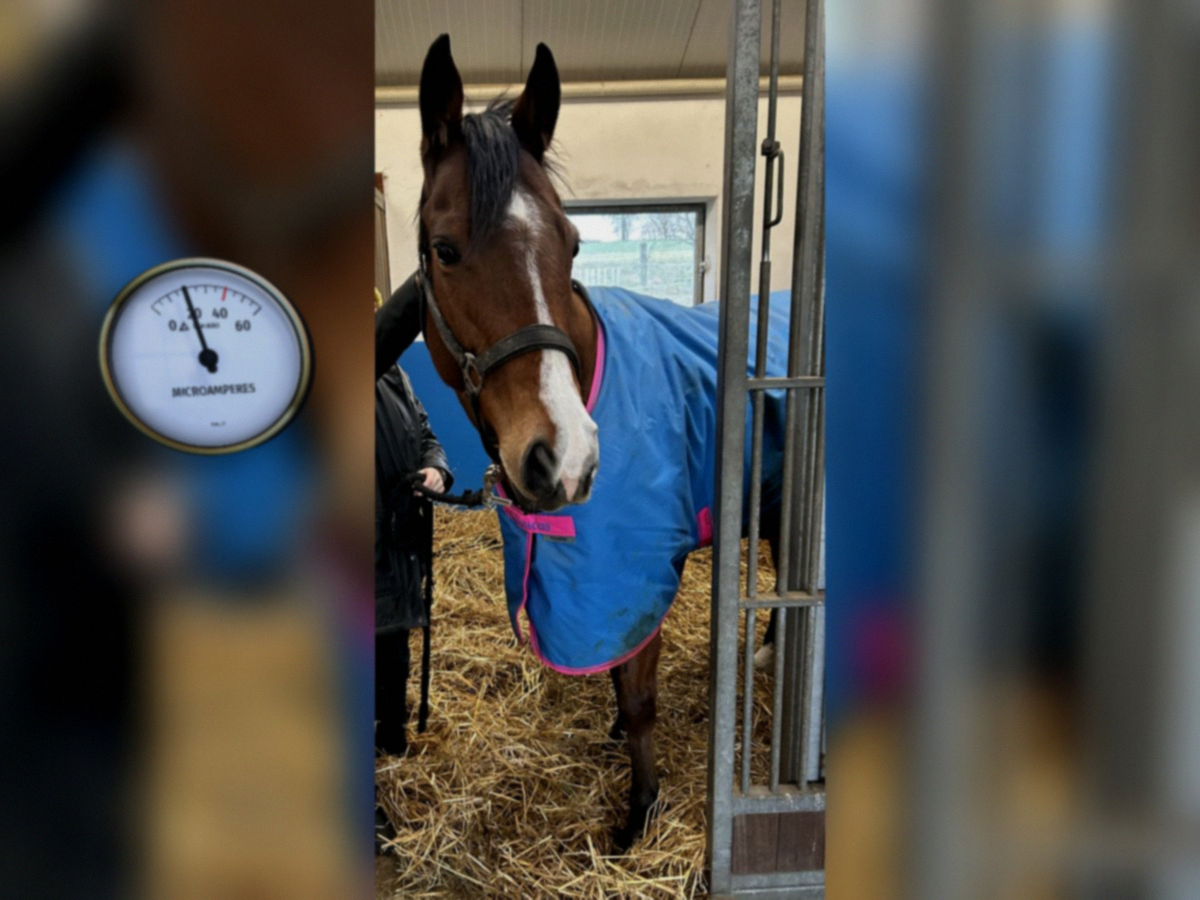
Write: 20 µA
